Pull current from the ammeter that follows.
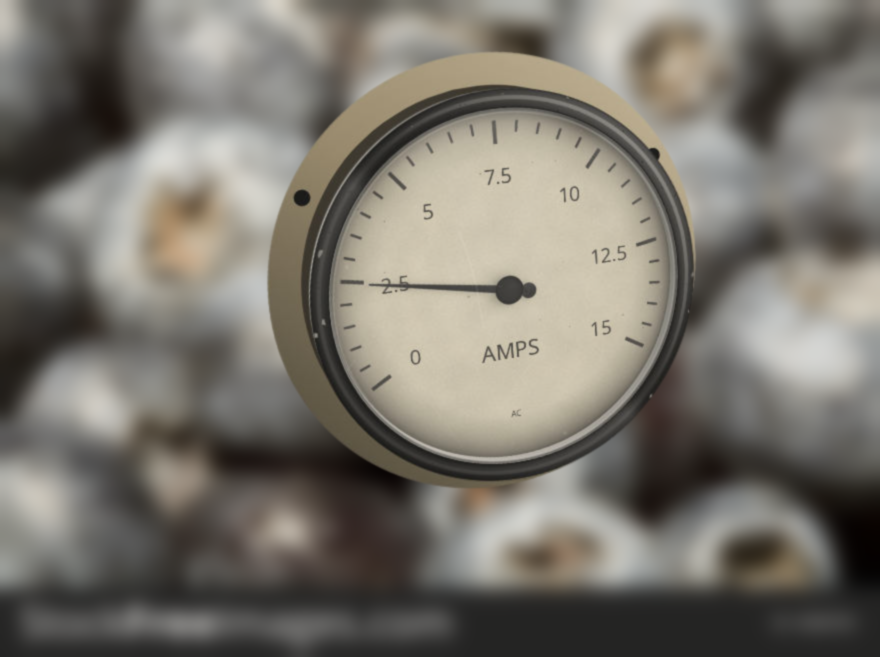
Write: 2.5 A
